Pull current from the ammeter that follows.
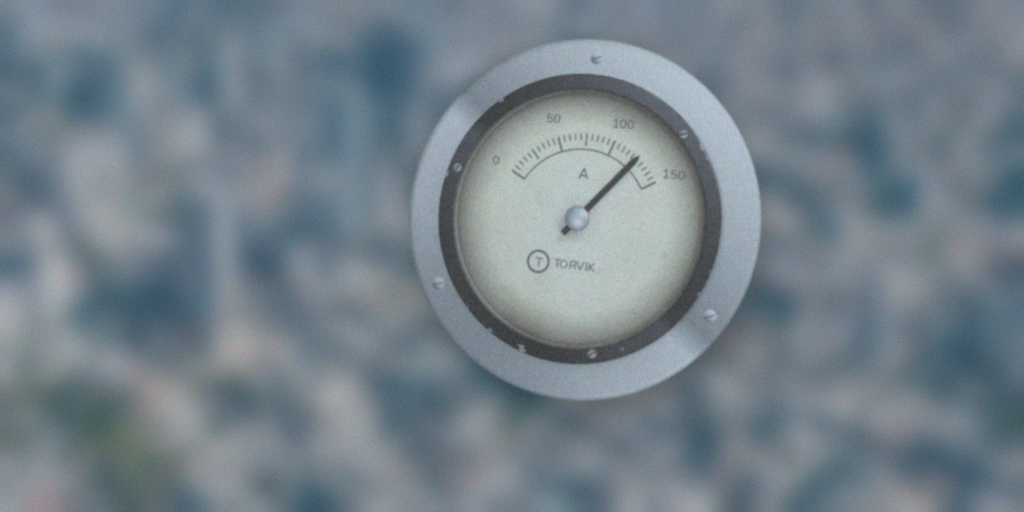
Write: 125 A
